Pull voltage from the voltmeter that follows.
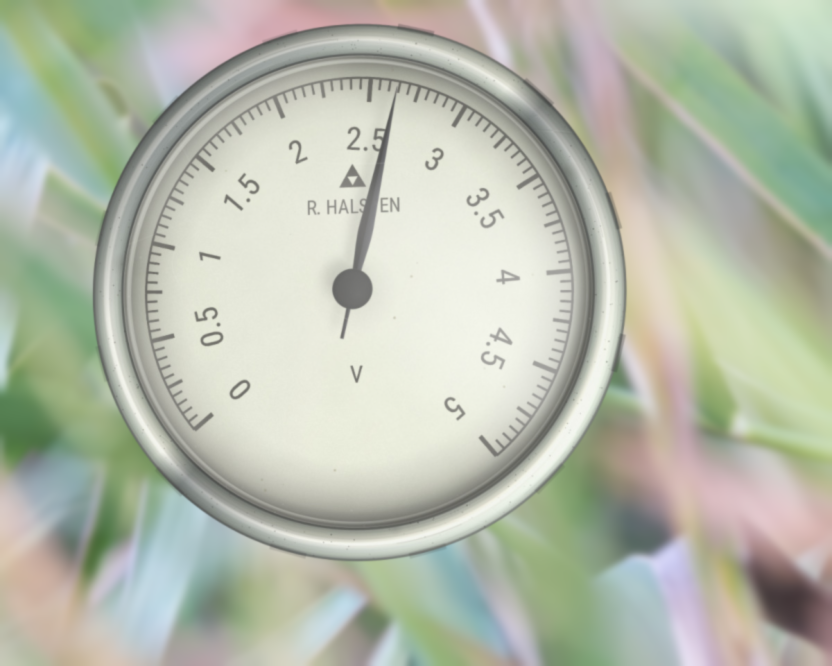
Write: 2.65 V
